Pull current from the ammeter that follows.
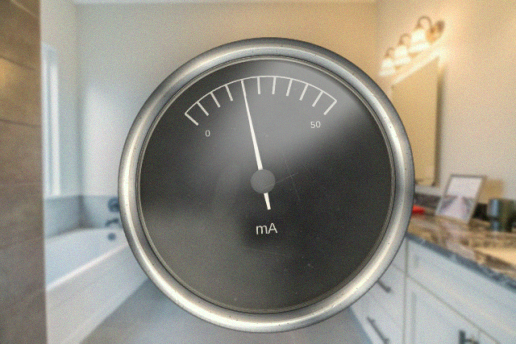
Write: 20 mA
